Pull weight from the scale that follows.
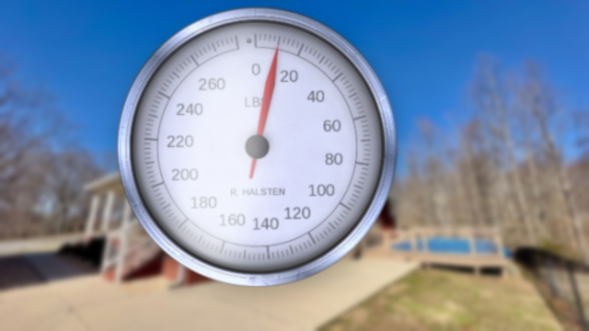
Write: 10 lb
